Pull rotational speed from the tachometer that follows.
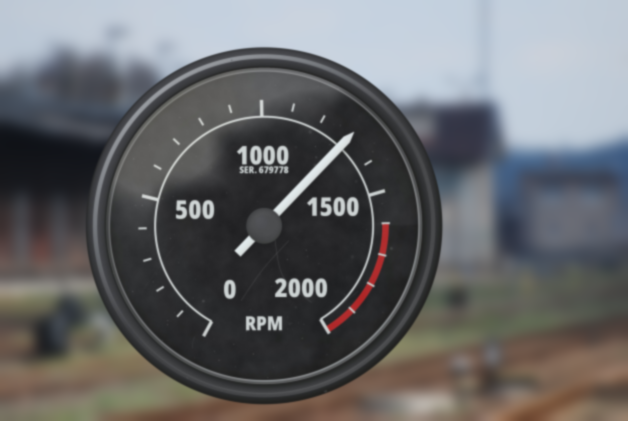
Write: 1300 rpm
